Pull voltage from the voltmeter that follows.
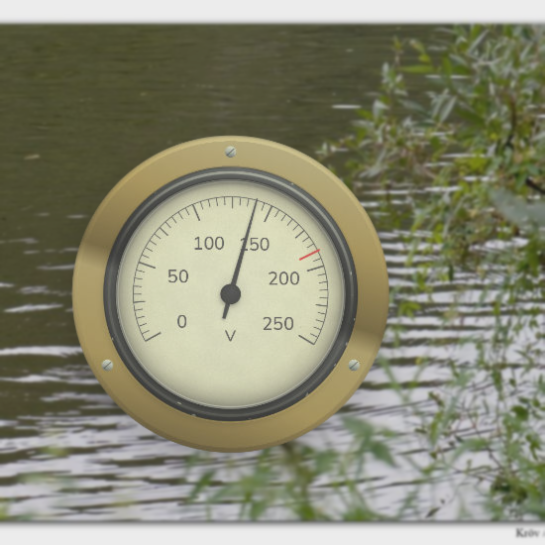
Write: 140 V
